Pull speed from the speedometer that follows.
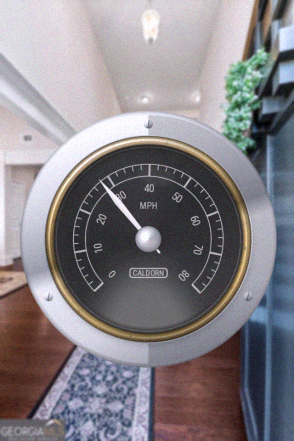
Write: 28 mph
